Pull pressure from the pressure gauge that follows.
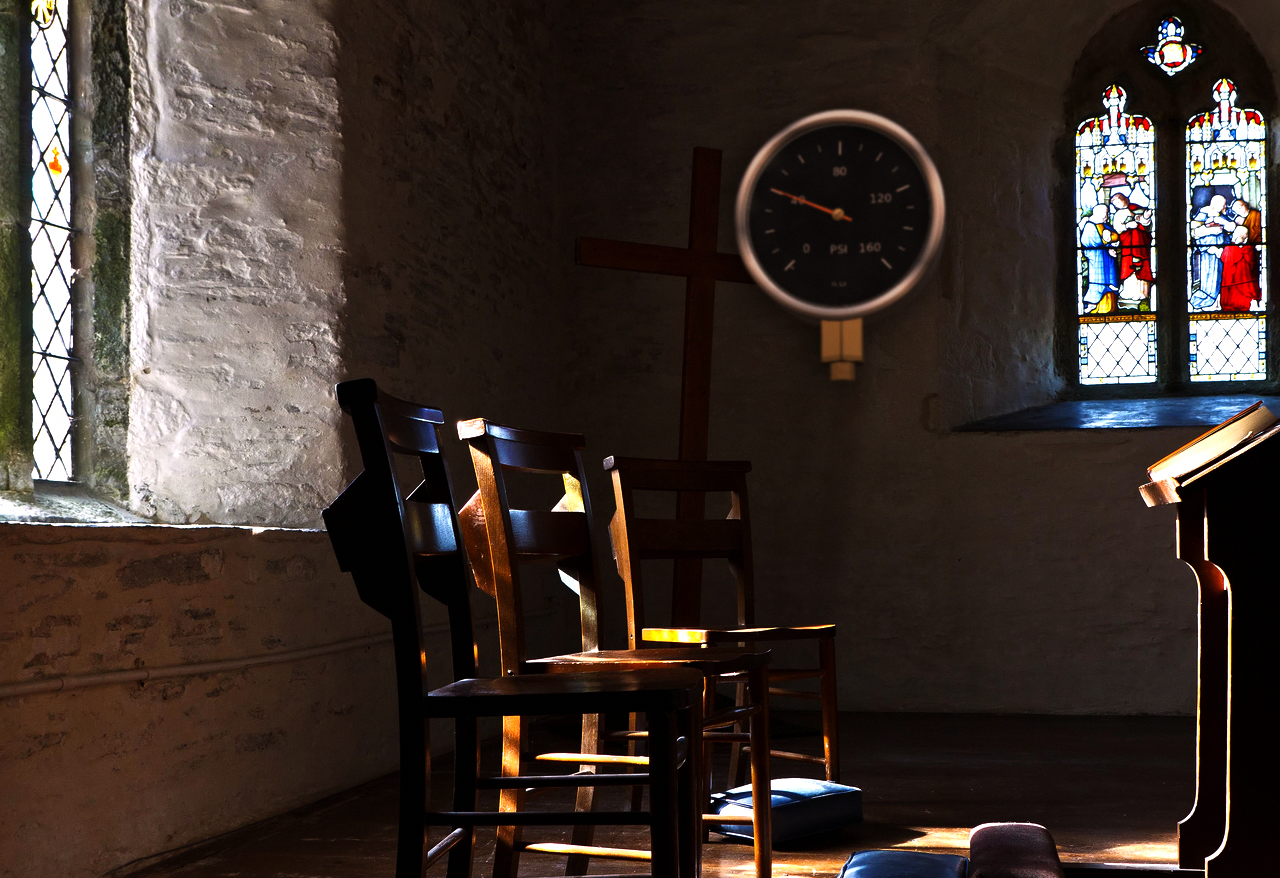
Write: 40 psi
